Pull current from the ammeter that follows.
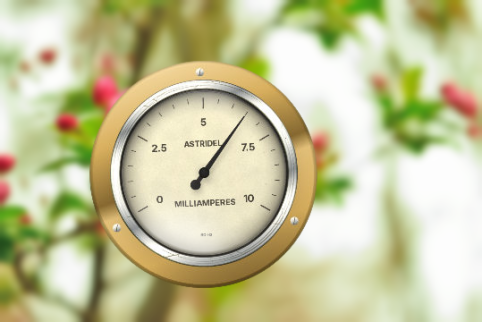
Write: 6.5 mA
